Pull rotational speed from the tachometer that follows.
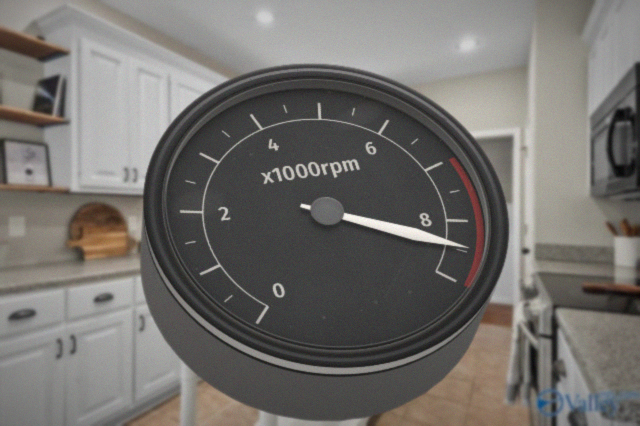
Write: 8500 rpm
